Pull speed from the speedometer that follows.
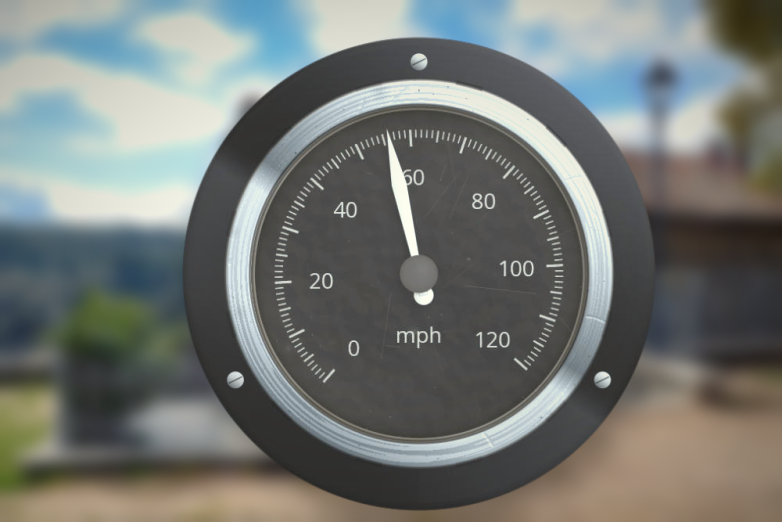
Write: 56 mph
